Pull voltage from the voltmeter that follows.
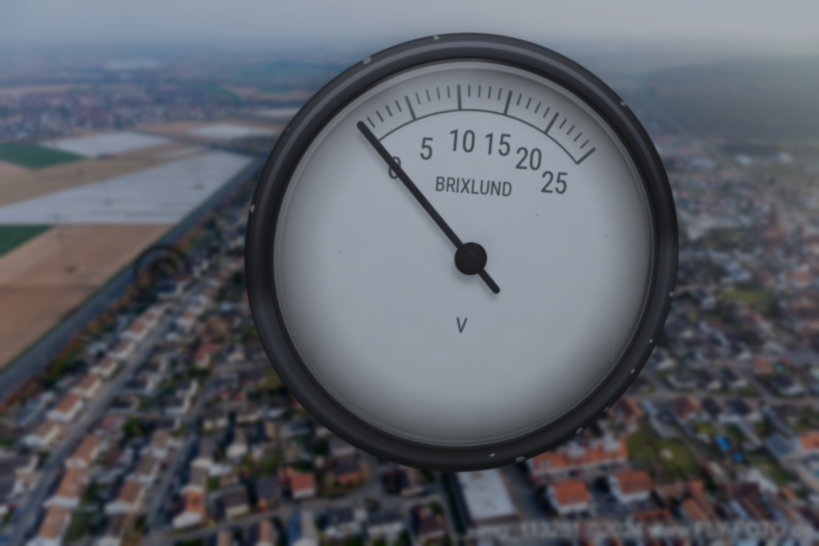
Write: 0 V
